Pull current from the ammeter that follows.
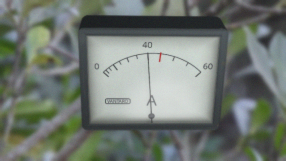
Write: 40 A
